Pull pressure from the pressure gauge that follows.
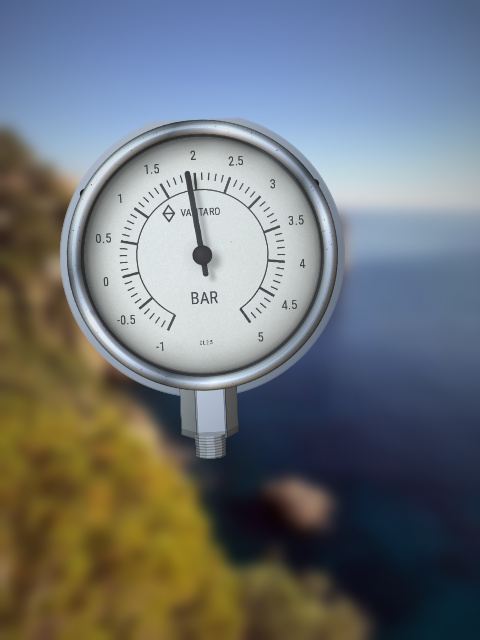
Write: 1.9 bar
